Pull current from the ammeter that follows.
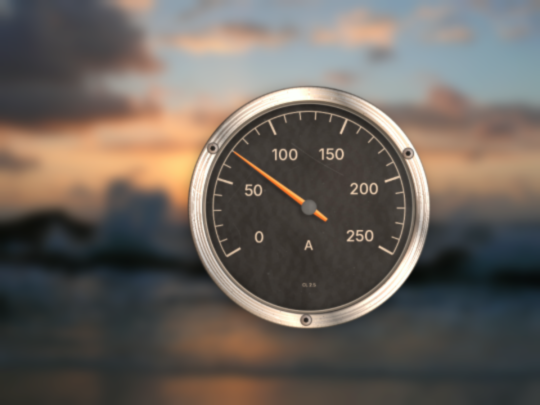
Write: 70 A
